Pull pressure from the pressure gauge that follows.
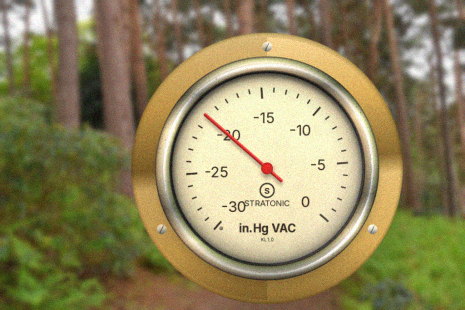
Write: -20 inHg
